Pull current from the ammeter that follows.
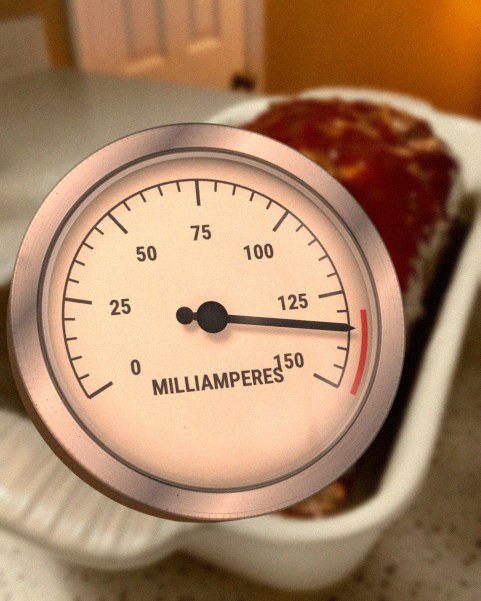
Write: 135 mA
